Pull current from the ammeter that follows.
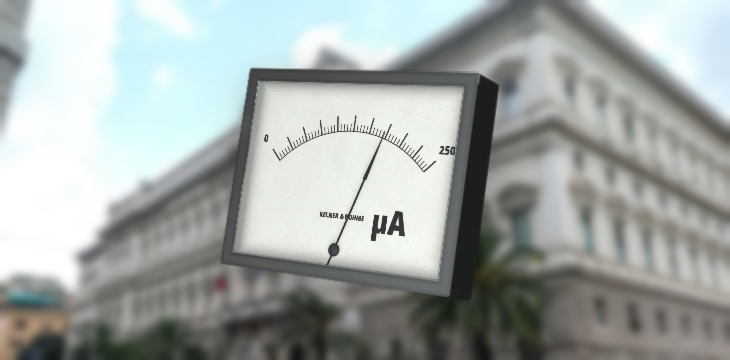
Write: 175 µA
